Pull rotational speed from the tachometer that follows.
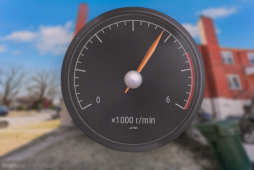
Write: 3800 rpm
